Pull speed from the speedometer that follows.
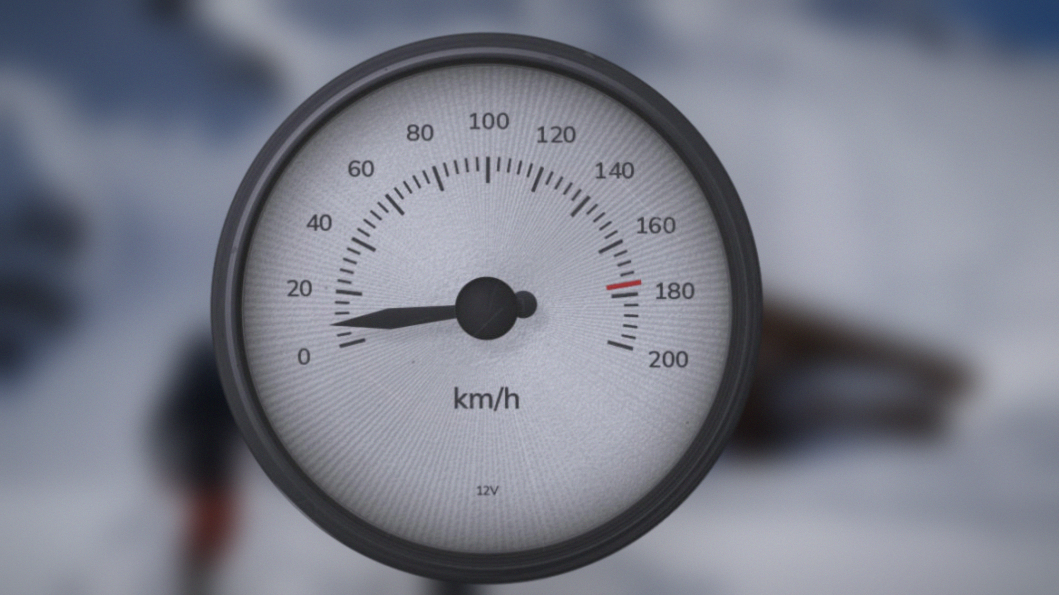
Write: 8 km/h
